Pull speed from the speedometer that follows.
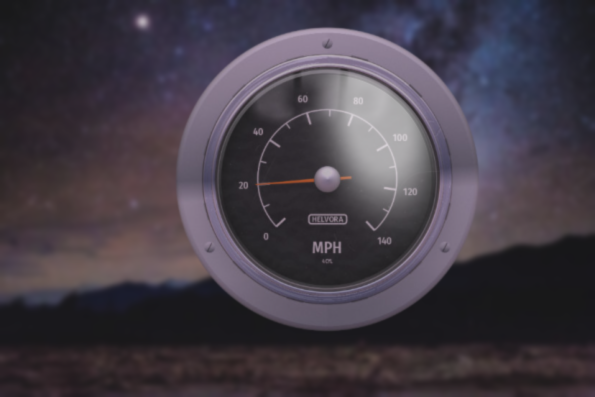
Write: 20 mph
